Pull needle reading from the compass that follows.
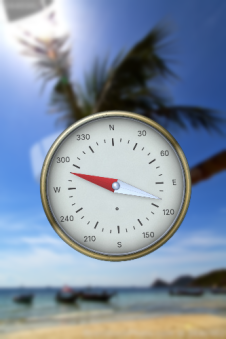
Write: 290 °
